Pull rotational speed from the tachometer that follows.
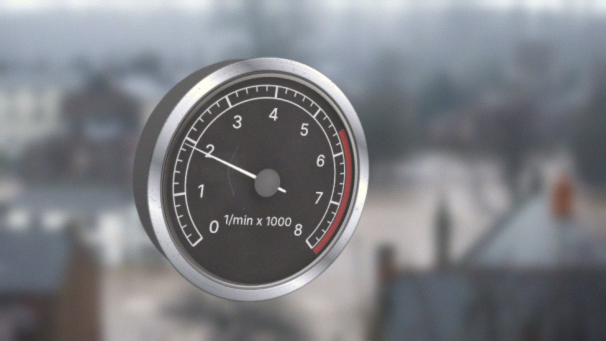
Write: 1900 rpm
